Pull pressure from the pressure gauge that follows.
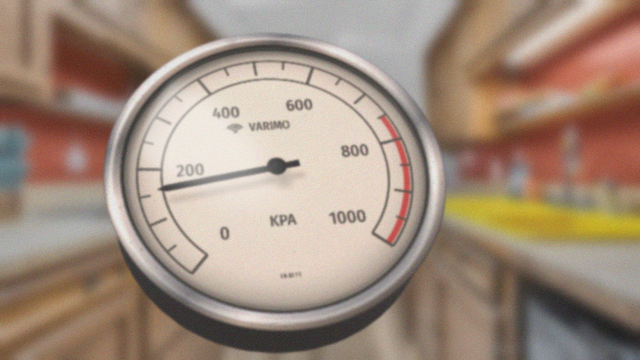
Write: 150 kPa
